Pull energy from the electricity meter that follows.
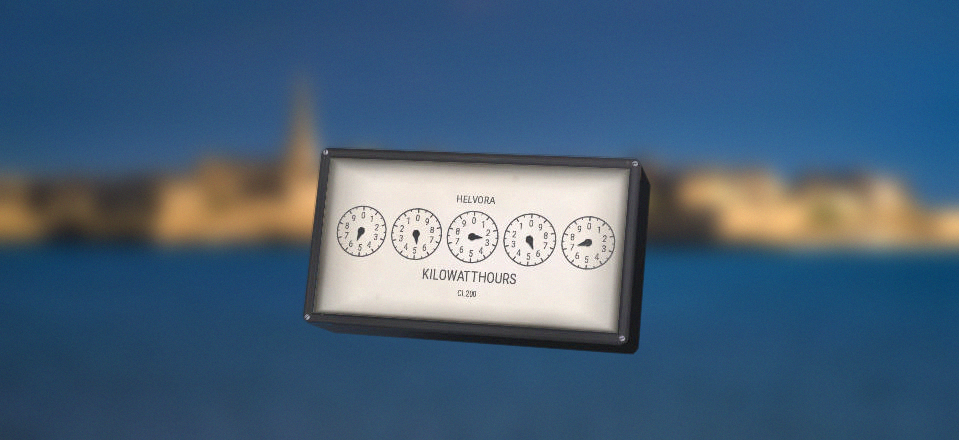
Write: 55257 kWh
